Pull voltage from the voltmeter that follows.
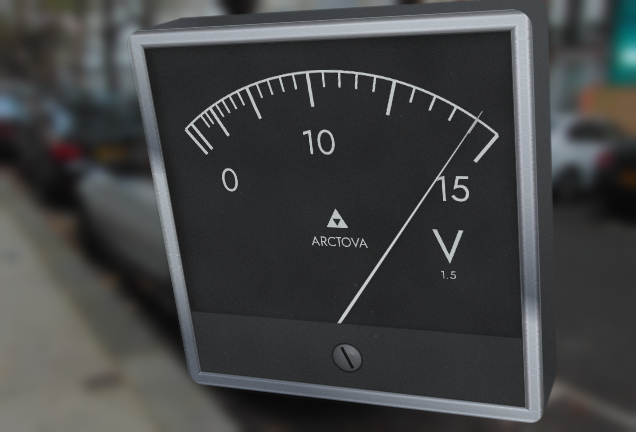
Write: 14.5 V
